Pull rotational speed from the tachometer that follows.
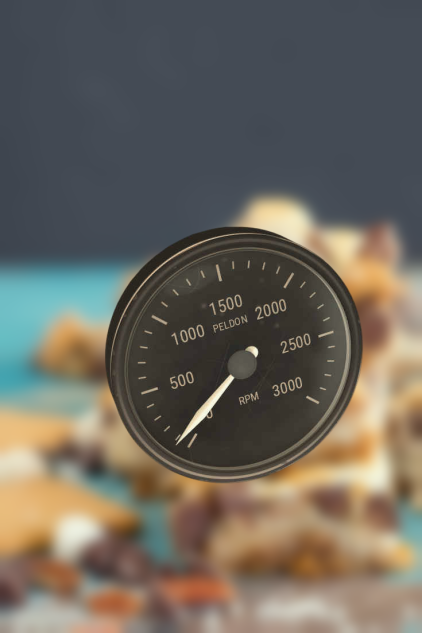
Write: 100 rpm
